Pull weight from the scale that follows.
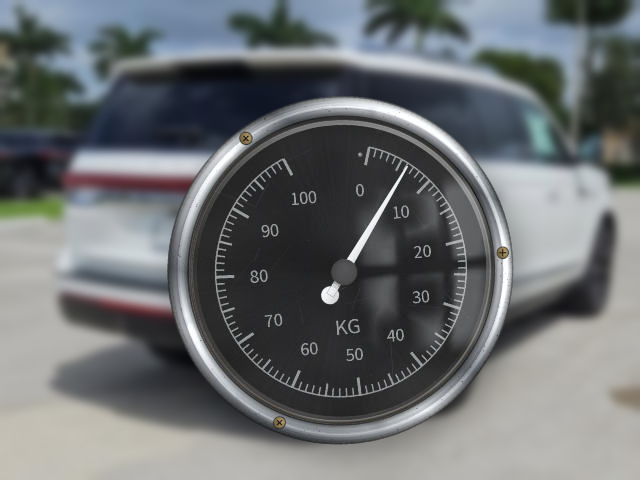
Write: 6 kg
